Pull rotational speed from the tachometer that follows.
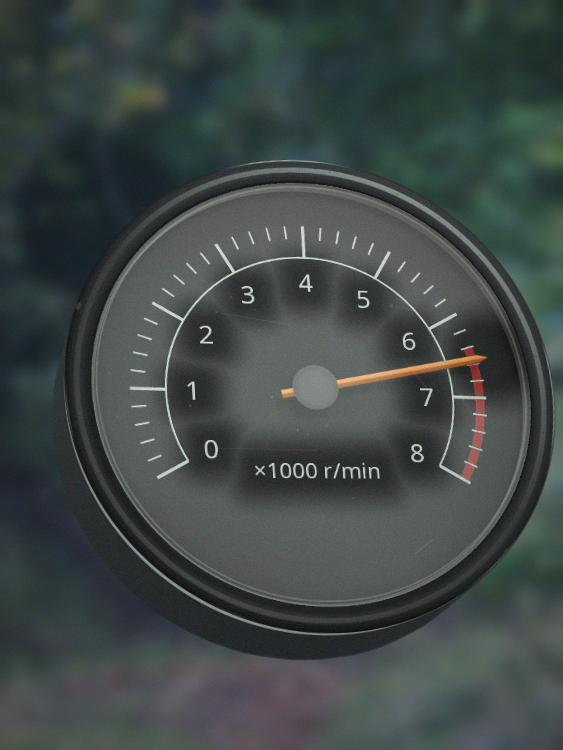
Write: 6600 rpm
